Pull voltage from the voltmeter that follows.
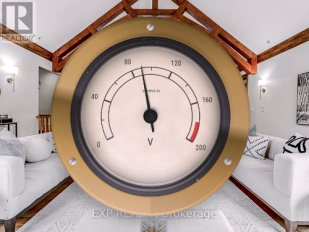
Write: 90 V
